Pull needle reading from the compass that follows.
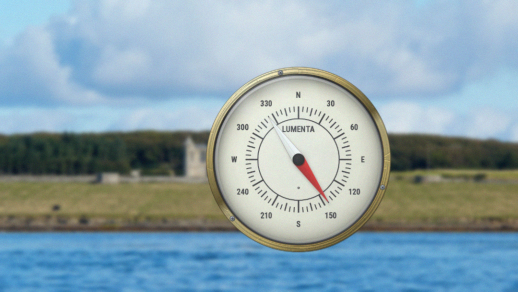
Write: 145 °
